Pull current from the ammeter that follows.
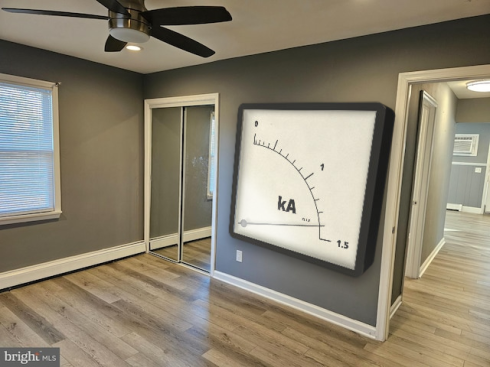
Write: 1.4 kA
